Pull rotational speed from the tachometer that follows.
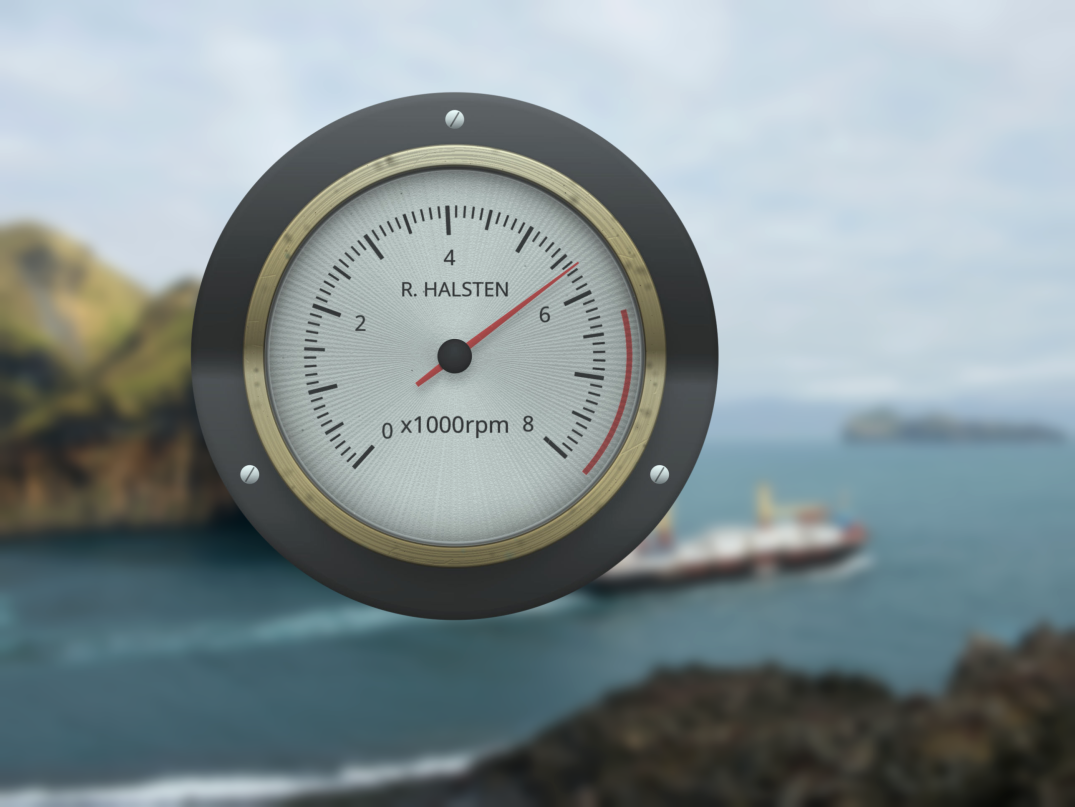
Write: 5650 rpm
